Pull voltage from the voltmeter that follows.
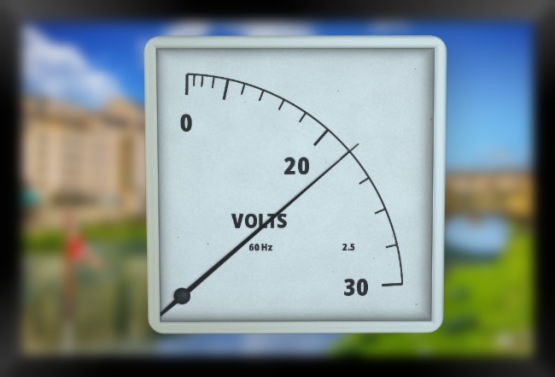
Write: 22 V
